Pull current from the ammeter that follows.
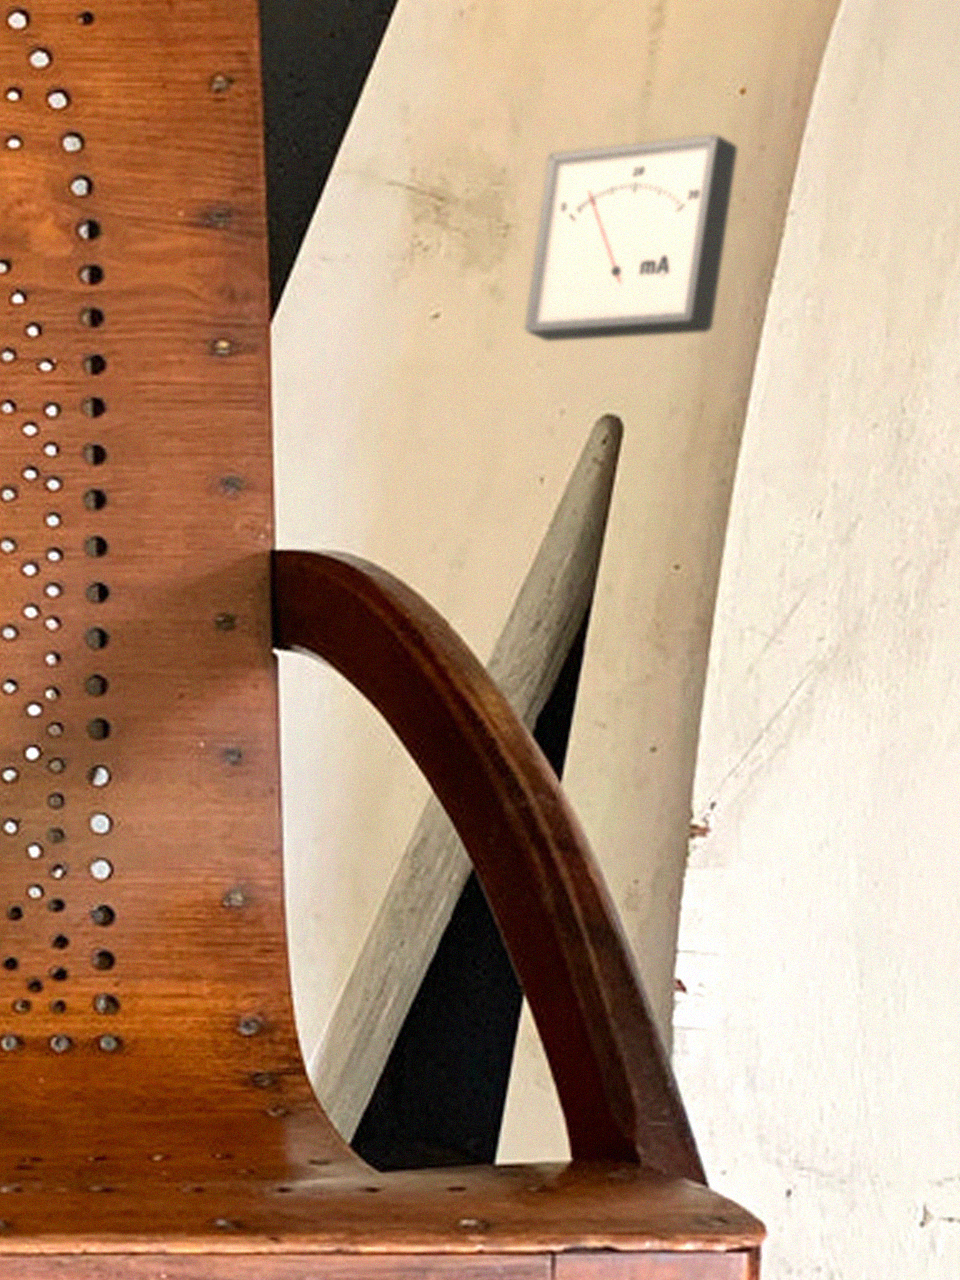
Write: 10 mA
